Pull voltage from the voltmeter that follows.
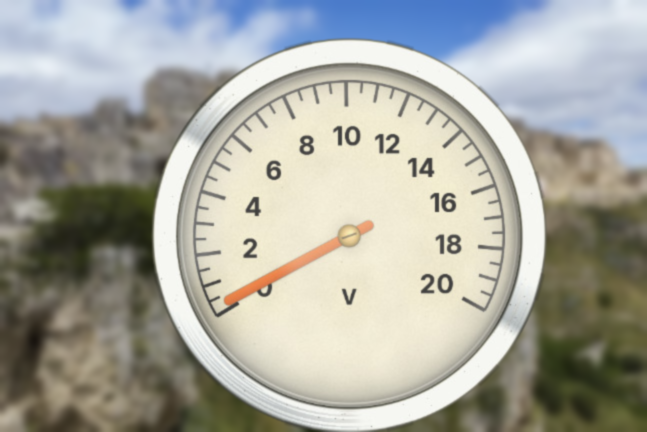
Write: 0.25 V
